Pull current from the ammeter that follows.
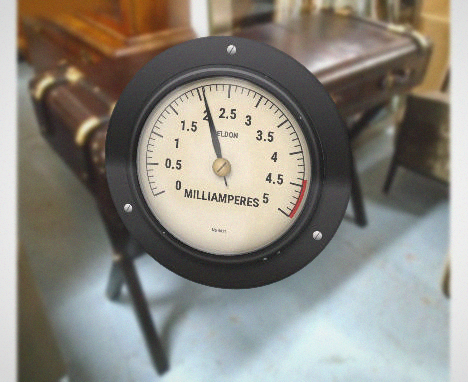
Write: 2.1 mA
